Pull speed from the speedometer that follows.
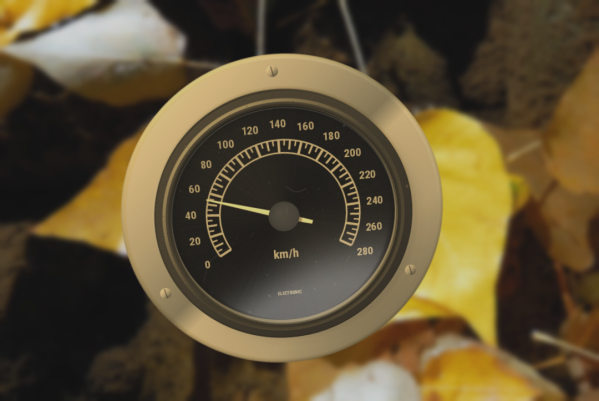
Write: 55 km/h
